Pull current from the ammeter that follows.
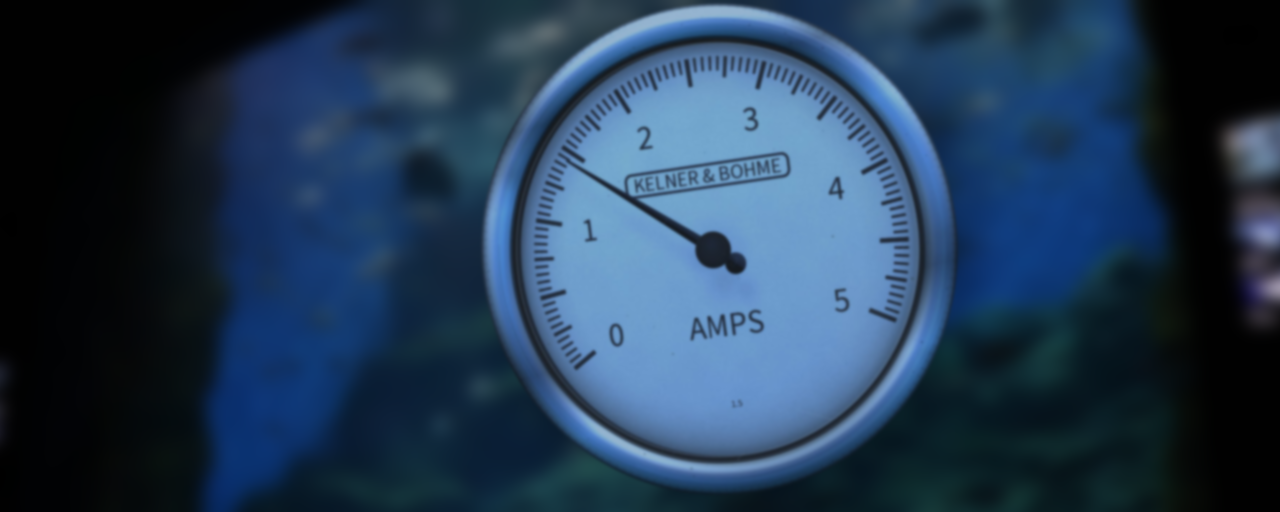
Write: 1.45 A
